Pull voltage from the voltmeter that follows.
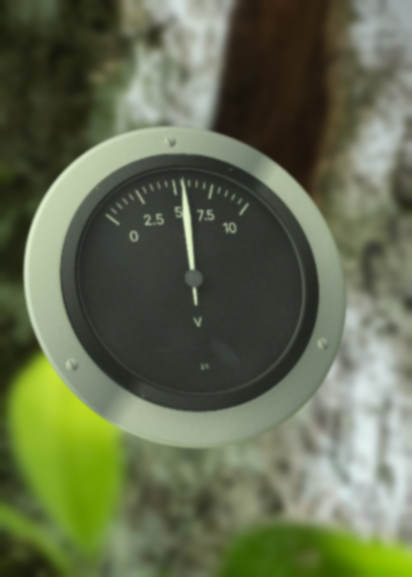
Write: 5.5 V
